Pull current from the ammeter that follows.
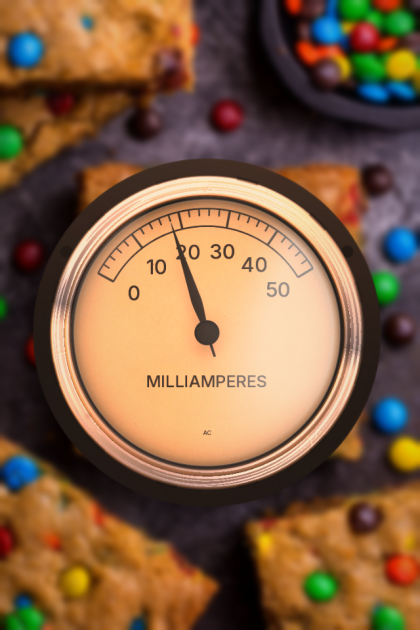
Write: 18 mA
